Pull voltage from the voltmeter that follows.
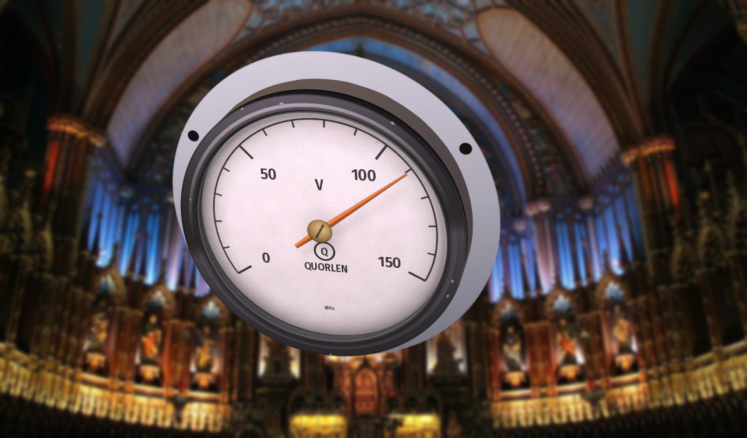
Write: 110 V
